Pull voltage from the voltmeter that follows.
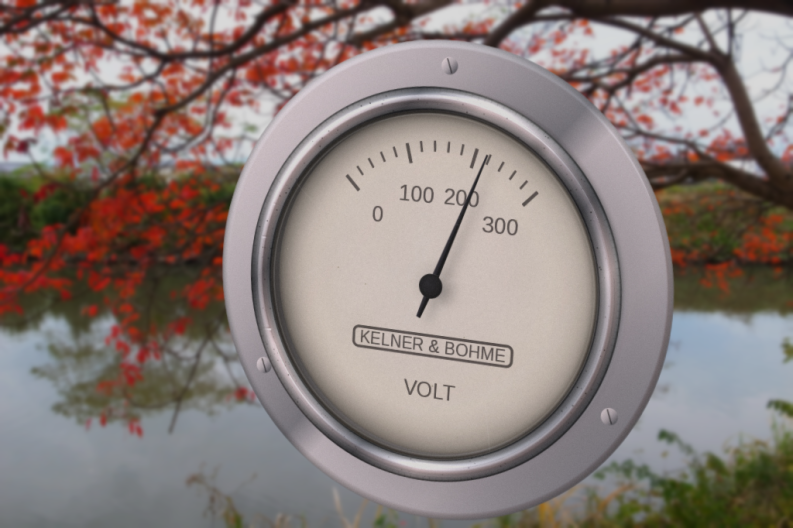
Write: 220 V
